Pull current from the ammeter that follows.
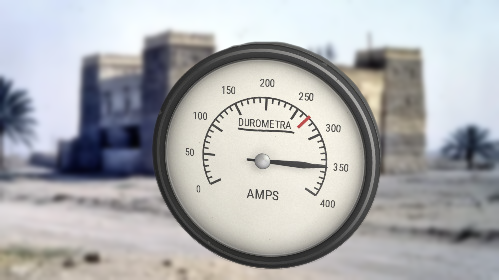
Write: 350 A
